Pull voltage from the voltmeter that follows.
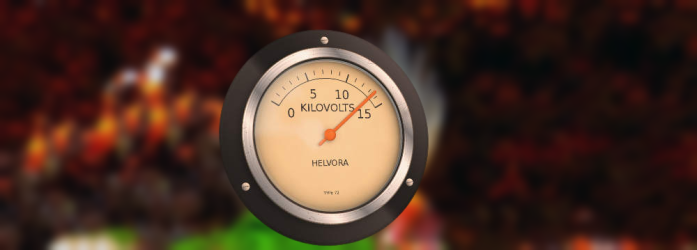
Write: 13.5 kV
